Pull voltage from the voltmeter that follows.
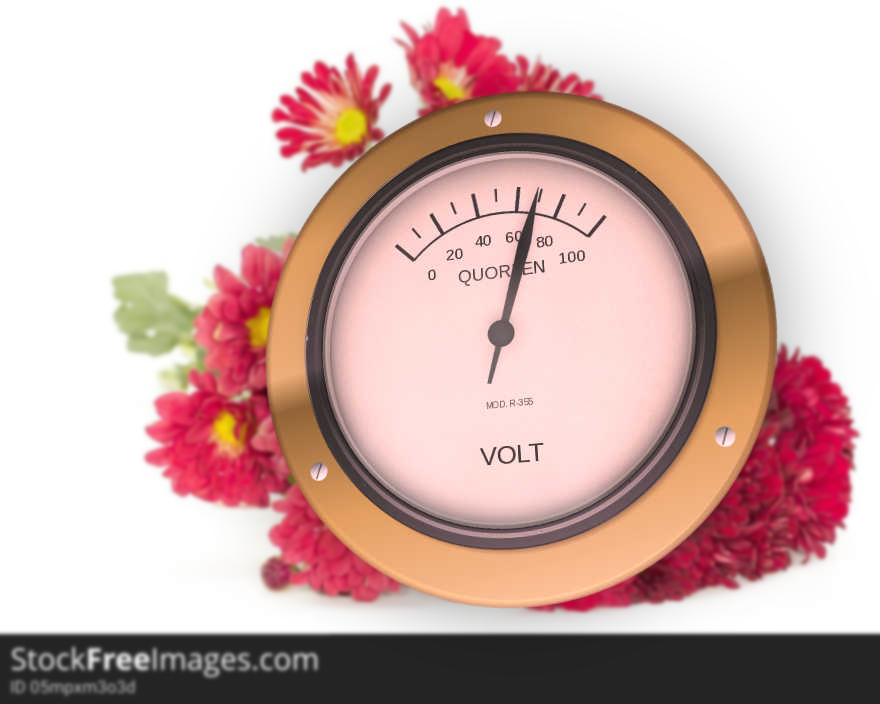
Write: 70 V
